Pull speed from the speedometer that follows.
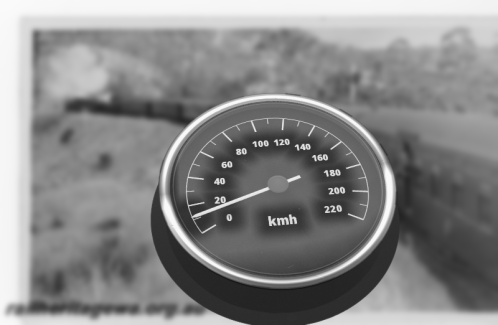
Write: 10 km/h
